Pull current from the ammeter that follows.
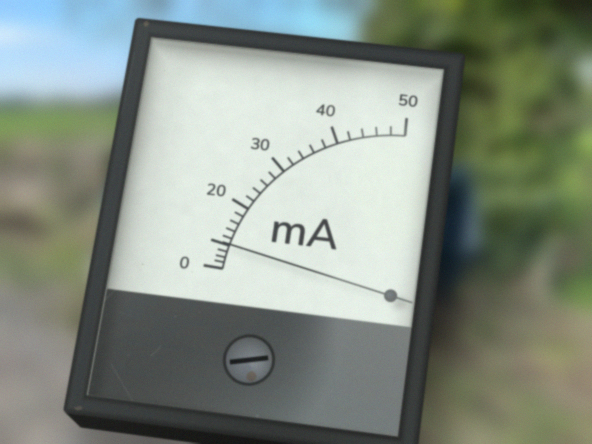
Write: 10 mA
